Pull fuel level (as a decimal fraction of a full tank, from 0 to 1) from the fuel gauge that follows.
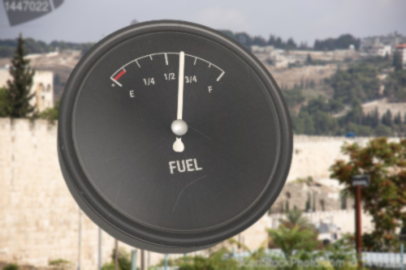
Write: 0.625
